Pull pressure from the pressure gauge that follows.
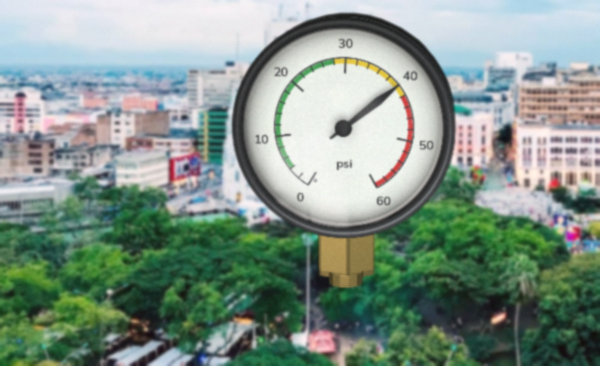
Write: 40 psi
